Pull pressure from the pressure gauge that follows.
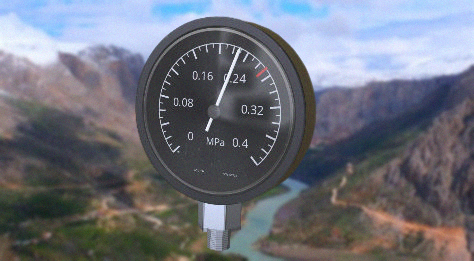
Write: 0.23 MPa
